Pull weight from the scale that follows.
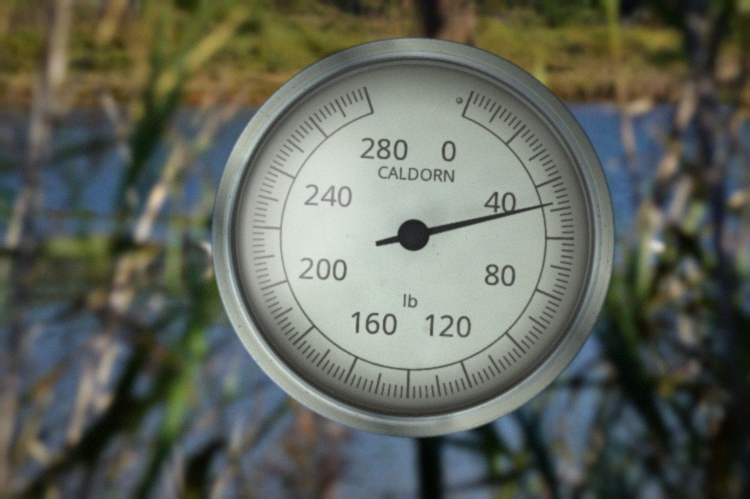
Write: 48 lb
